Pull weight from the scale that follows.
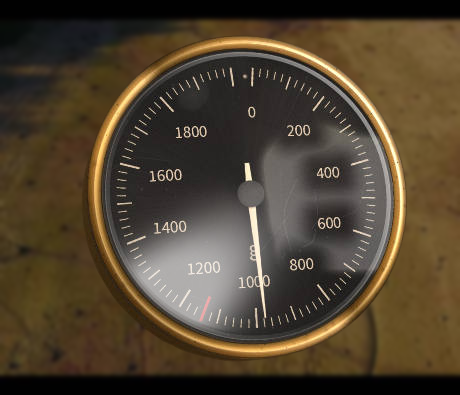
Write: 980 g
